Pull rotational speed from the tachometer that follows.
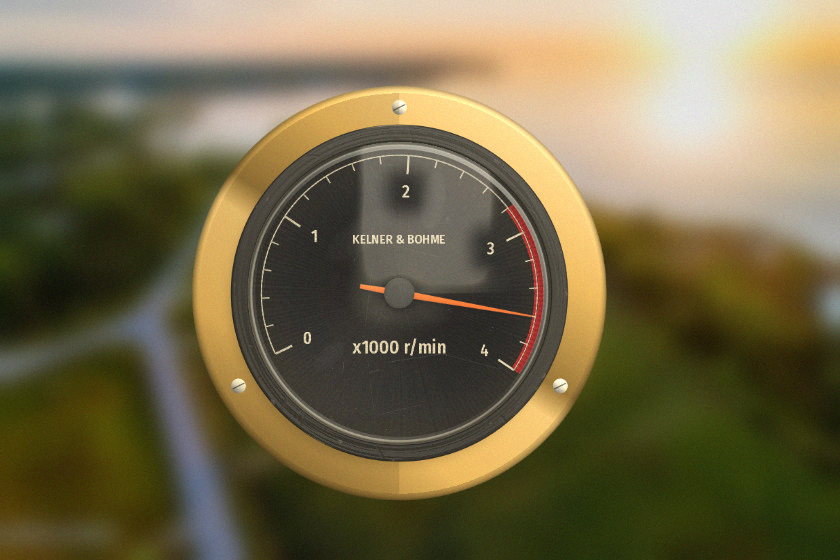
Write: 3600 rpm
